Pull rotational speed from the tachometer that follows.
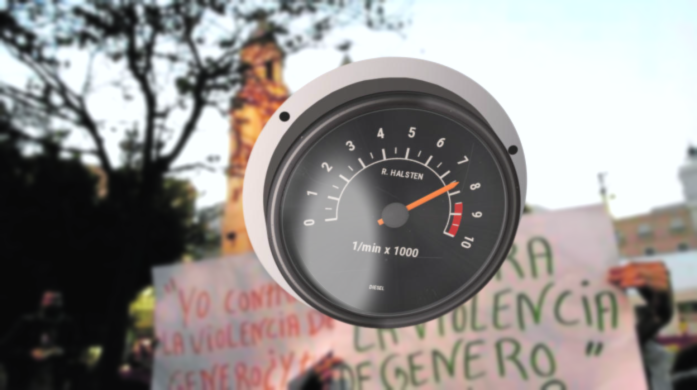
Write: 7500 rpm
